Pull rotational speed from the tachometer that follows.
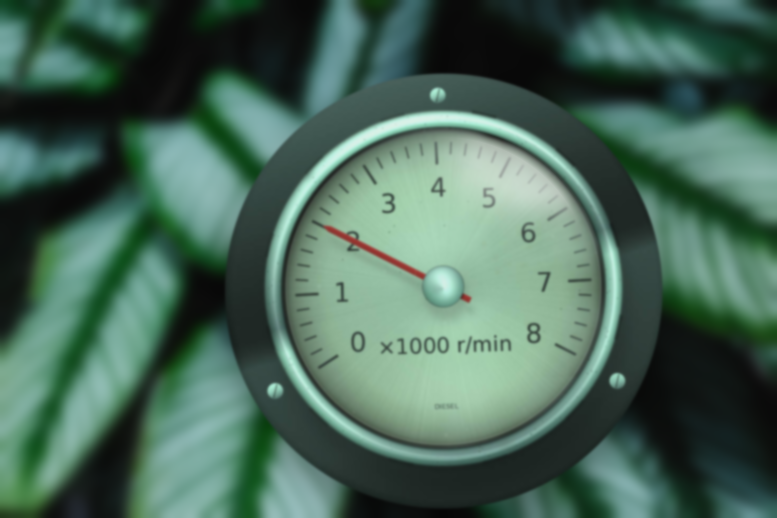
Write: 2000 rpm
